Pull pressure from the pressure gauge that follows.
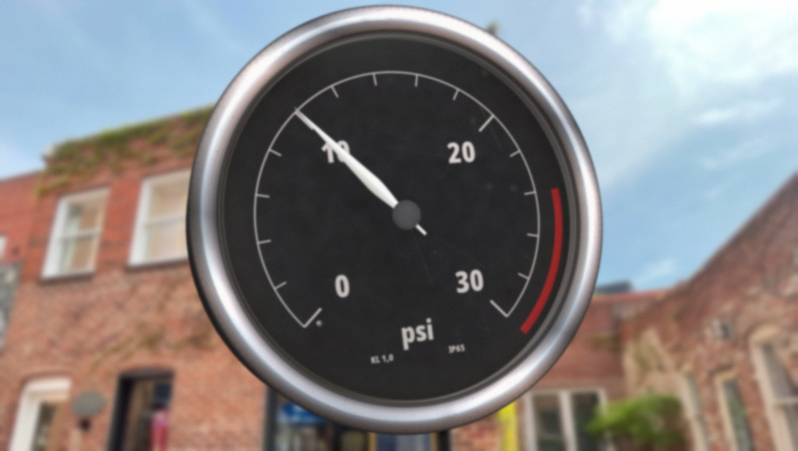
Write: 10 psi
